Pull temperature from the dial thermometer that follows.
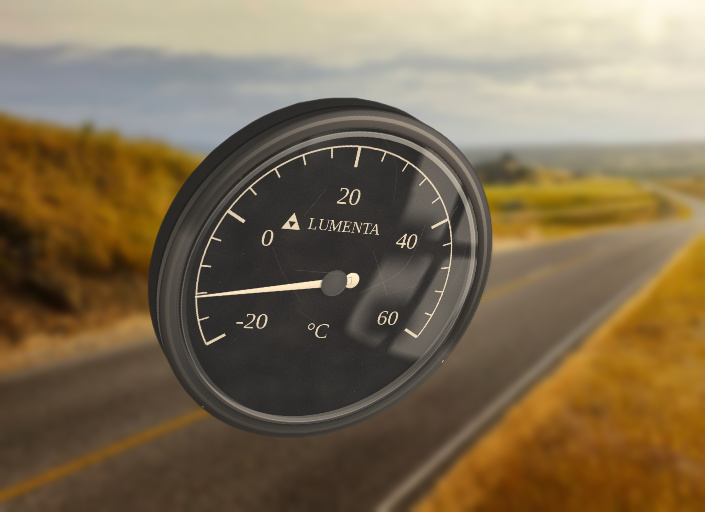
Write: -12 °C
